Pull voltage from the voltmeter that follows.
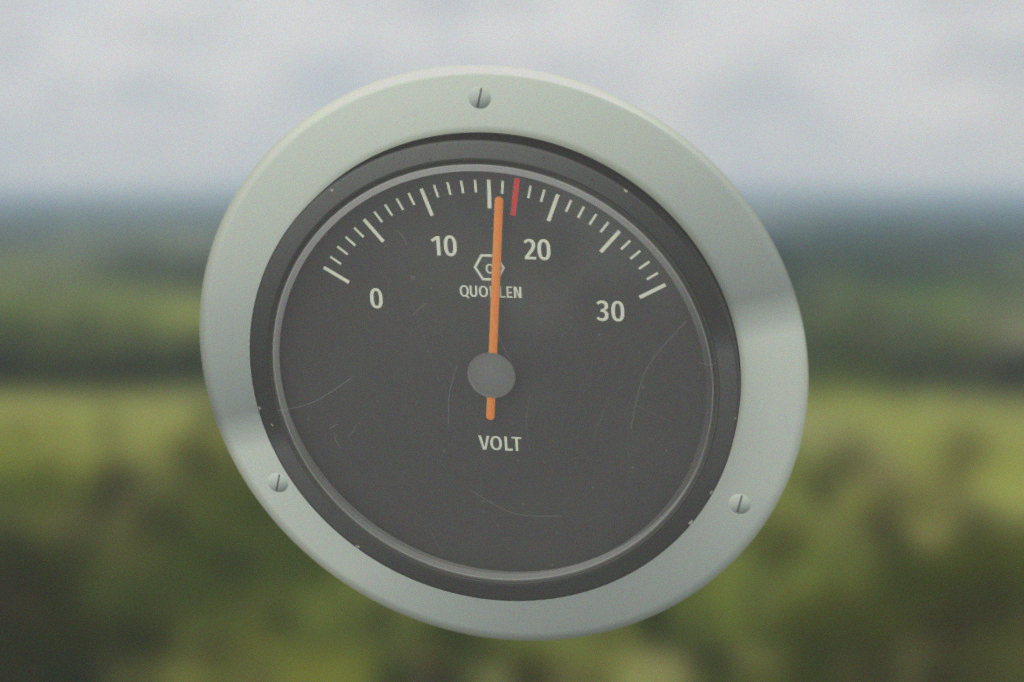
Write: 16 V
